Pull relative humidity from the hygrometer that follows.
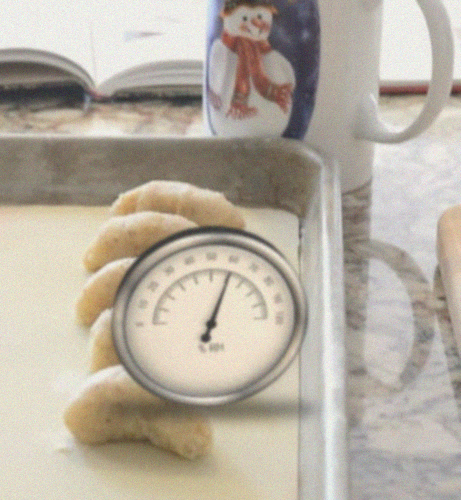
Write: 60 %
